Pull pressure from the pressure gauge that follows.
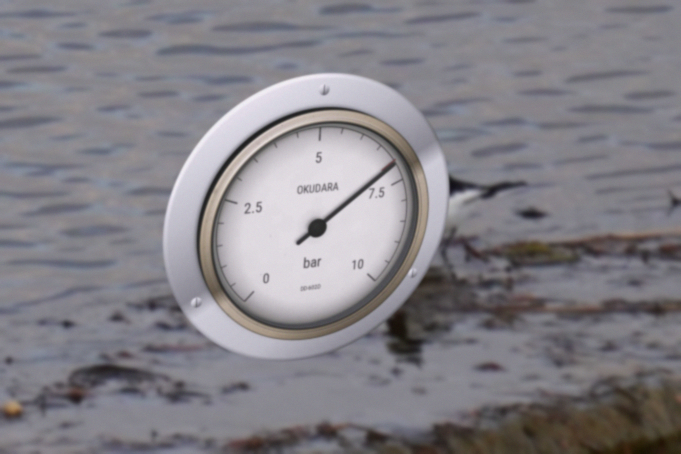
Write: 7 bar
